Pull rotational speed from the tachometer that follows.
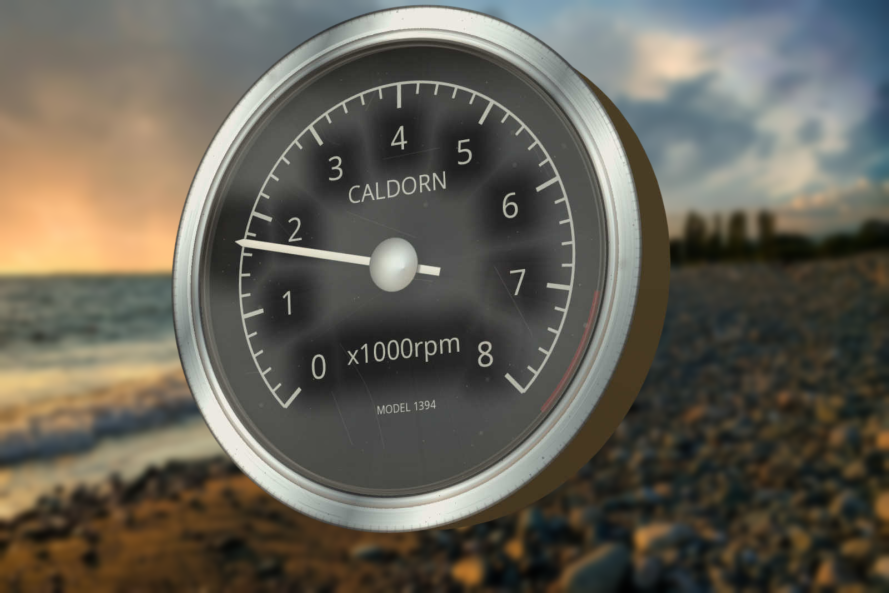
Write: 1700 rpm
